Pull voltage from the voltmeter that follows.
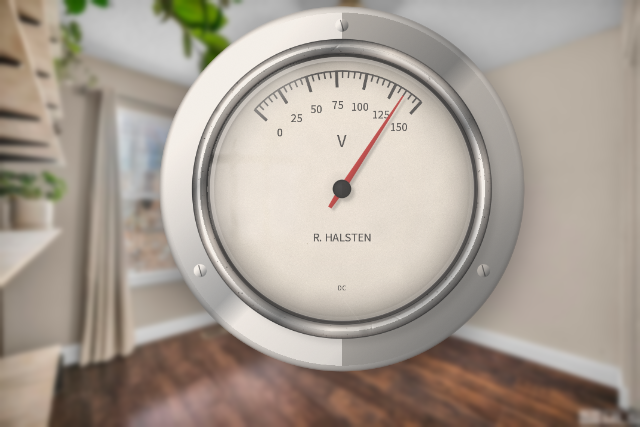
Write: 135 V
